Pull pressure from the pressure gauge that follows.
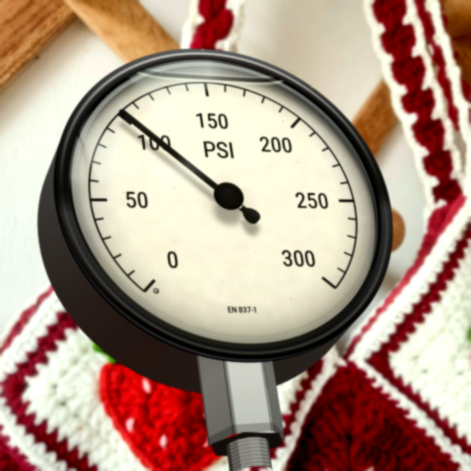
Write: 100 psi
